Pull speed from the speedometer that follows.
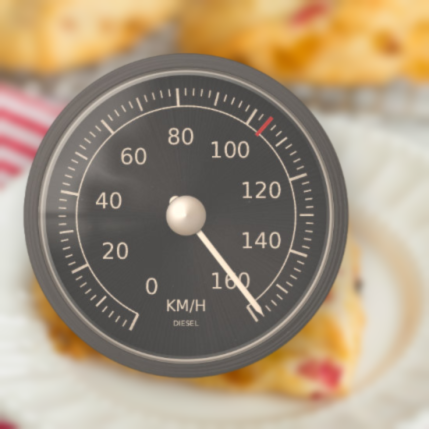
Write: 158 km/h
